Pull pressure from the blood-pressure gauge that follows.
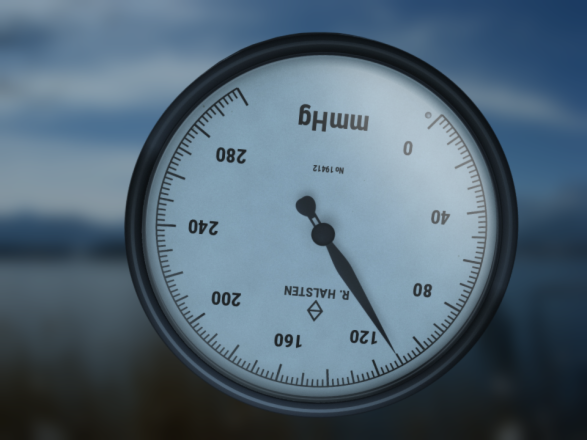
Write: 110 mmHg
